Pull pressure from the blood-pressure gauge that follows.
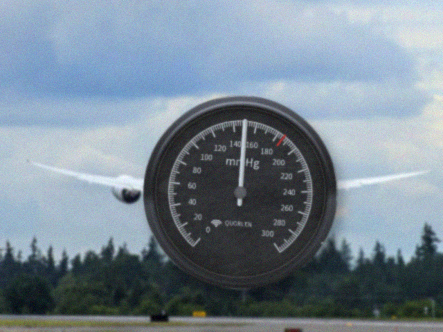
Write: 150 mmHg
